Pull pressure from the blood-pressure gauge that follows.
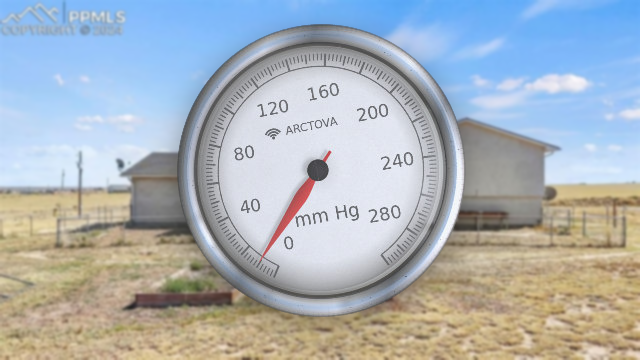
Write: 10 mmHg
